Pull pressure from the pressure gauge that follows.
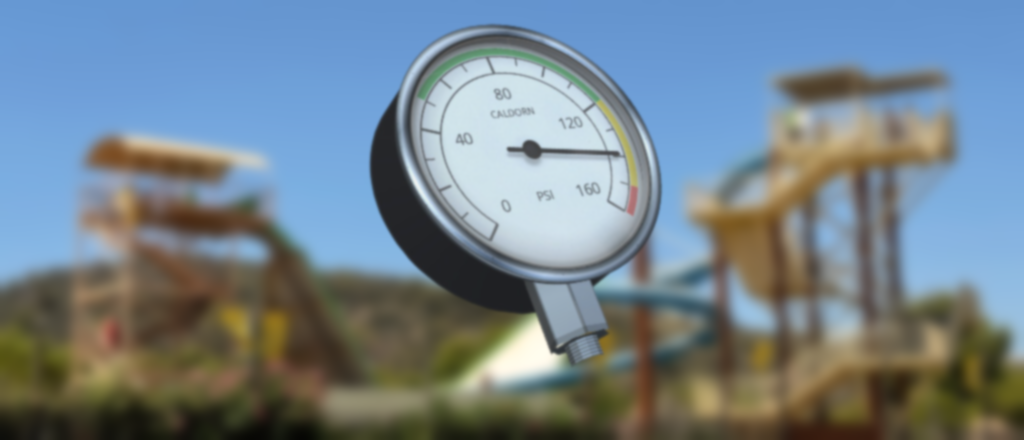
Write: 140 psi
